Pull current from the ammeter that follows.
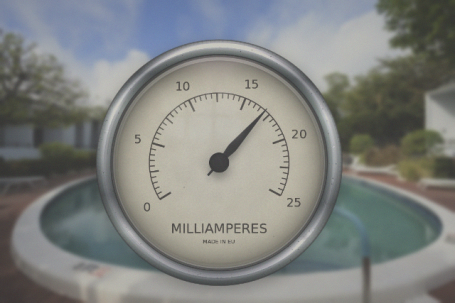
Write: 17 mA
